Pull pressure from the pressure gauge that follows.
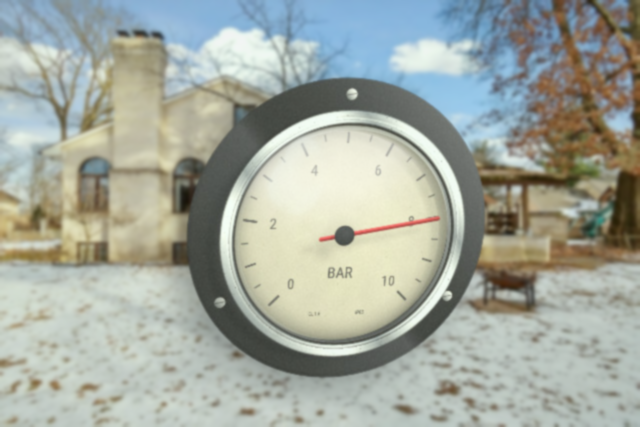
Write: 8 bar
